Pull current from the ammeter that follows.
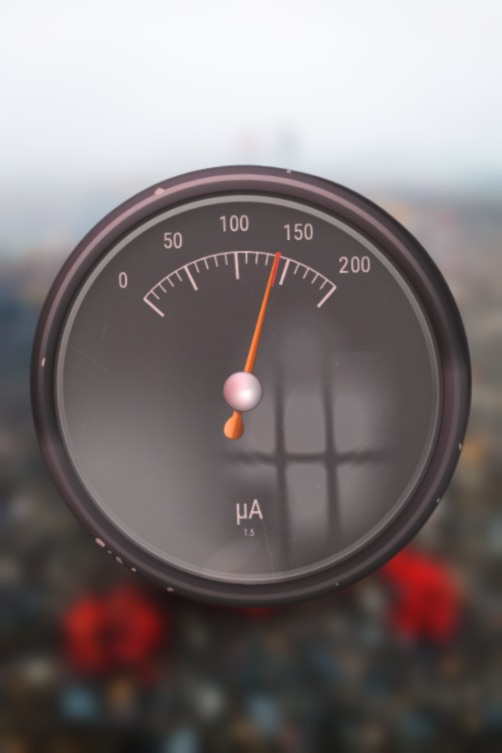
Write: 140 µA
